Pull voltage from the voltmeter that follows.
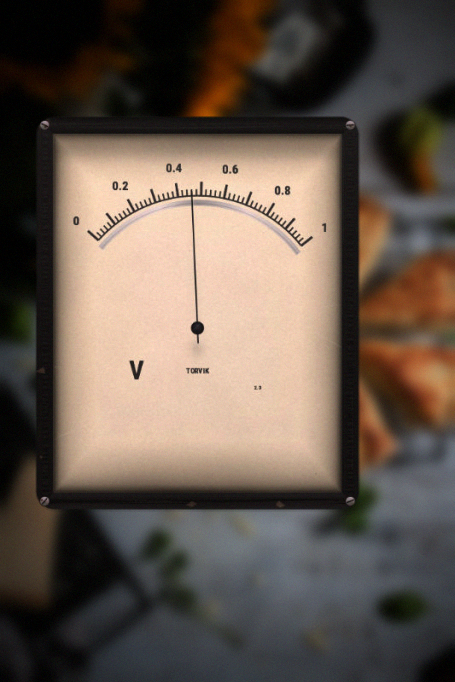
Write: 0.46 V
